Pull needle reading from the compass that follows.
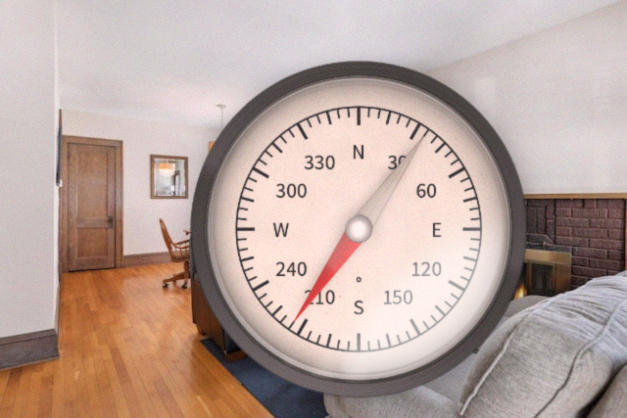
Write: 215 °
